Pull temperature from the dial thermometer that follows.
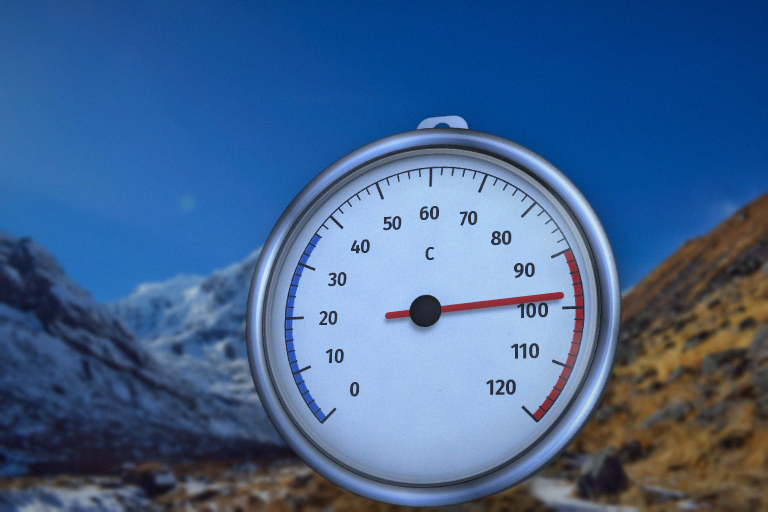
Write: 98 °C
